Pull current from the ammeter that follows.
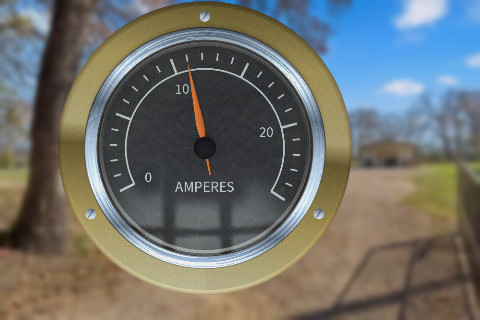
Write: 11 A
